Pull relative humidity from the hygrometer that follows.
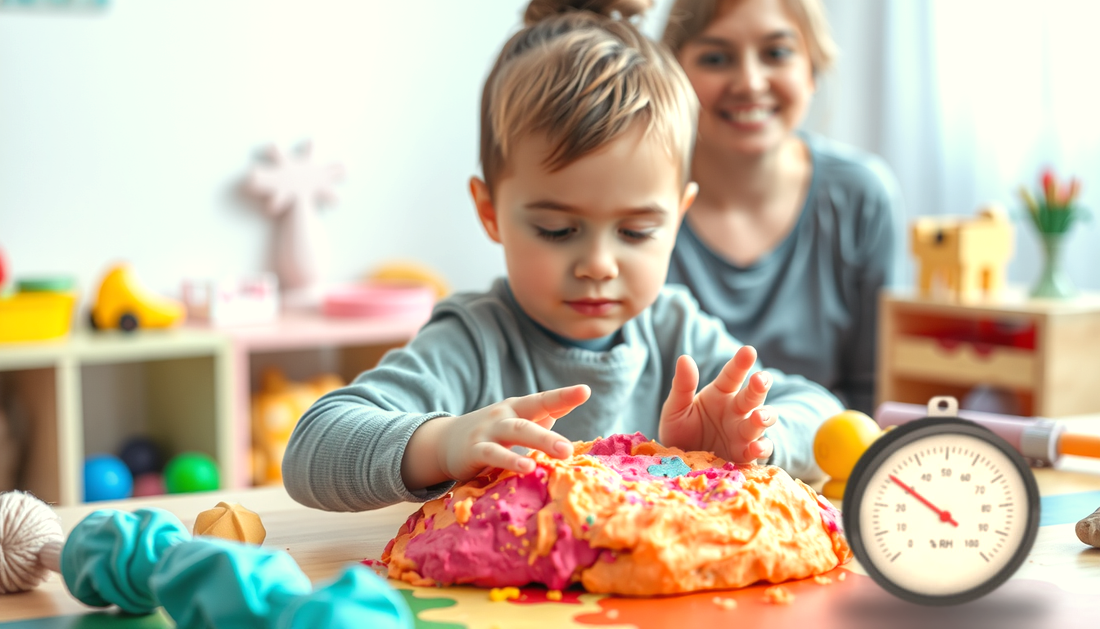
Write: 30 %
